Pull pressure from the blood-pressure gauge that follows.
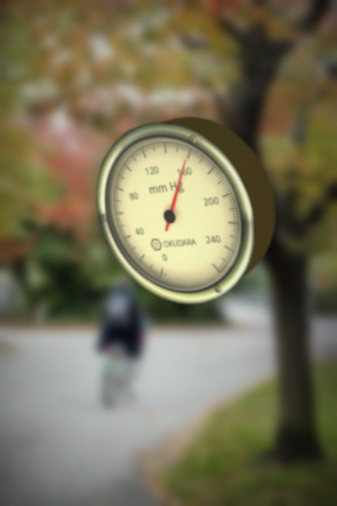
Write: 160 mmHg
